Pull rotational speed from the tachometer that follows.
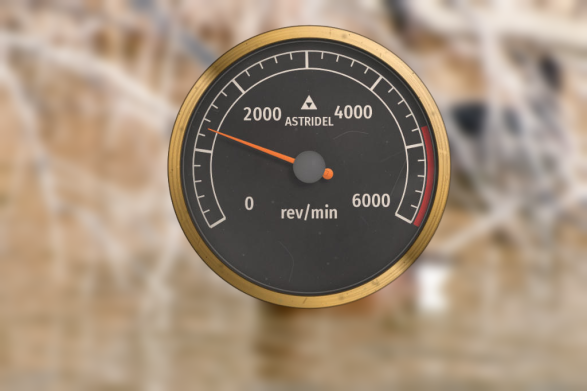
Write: 1300 rpm
